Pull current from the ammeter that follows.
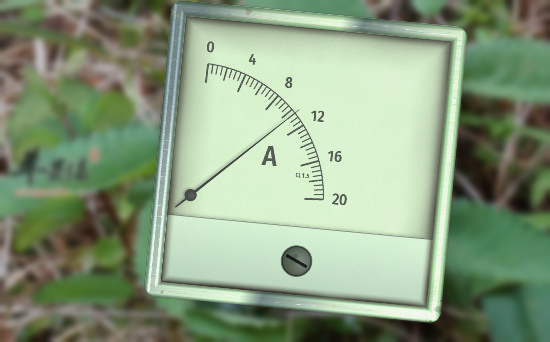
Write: 10.5 A
